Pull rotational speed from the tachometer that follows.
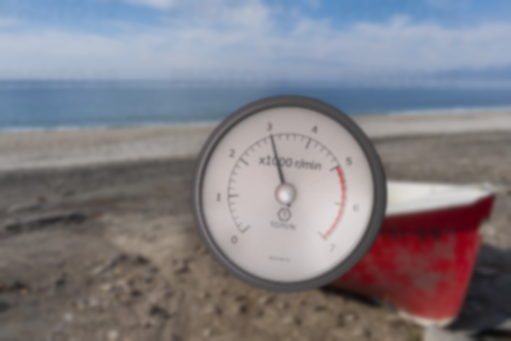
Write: 3000 rpm
